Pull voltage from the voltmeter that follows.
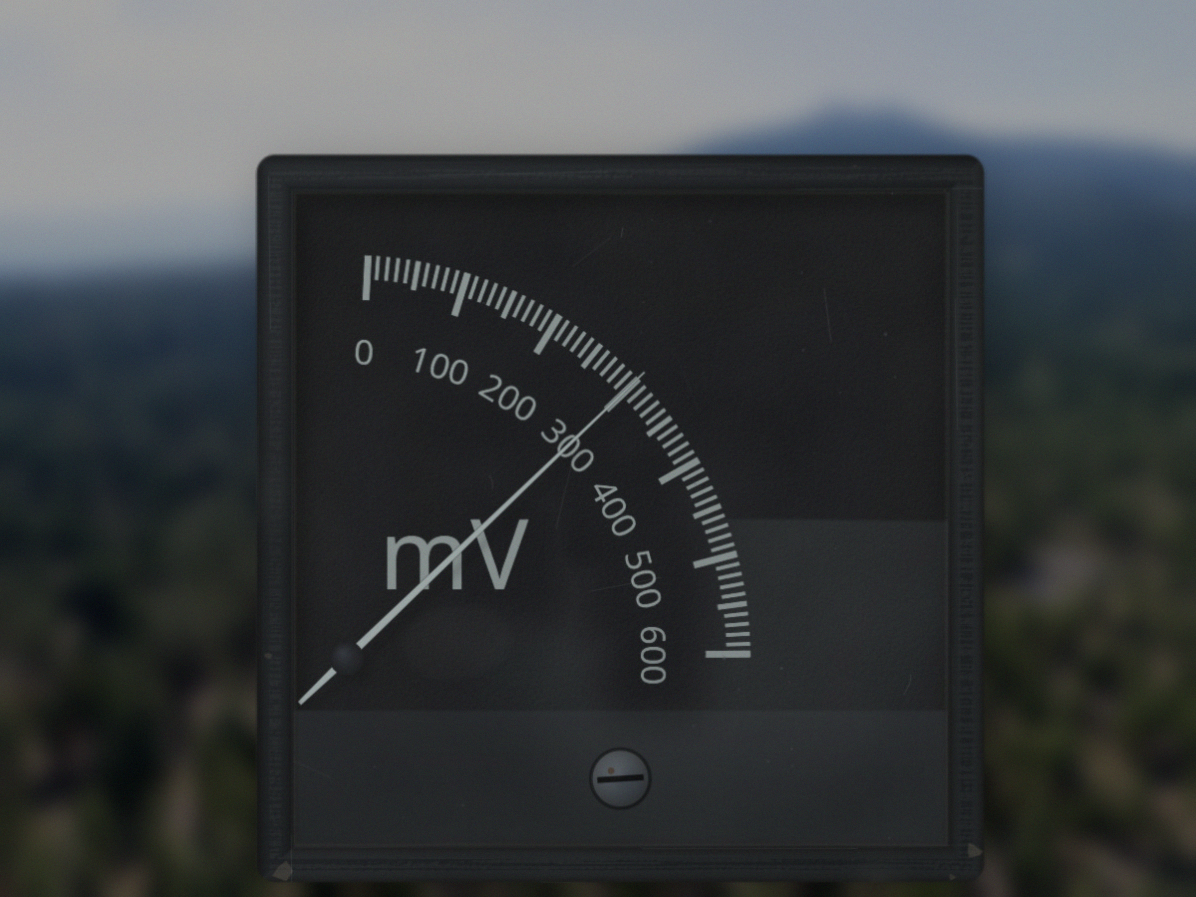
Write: 300 mV
